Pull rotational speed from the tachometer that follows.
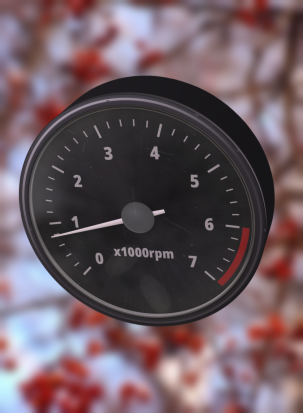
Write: 800 rpm
